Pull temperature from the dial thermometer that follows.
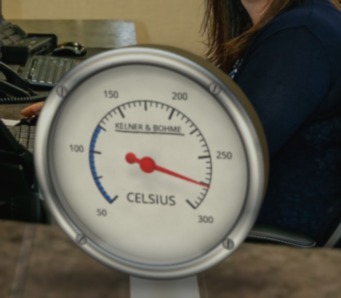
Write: 275 °C
